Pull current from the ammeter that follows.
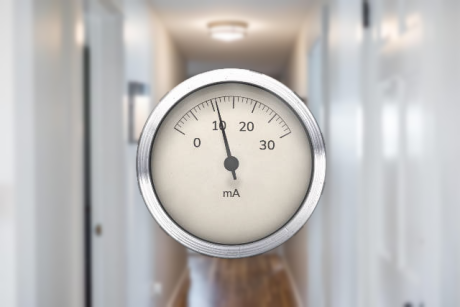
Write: 11 mA
